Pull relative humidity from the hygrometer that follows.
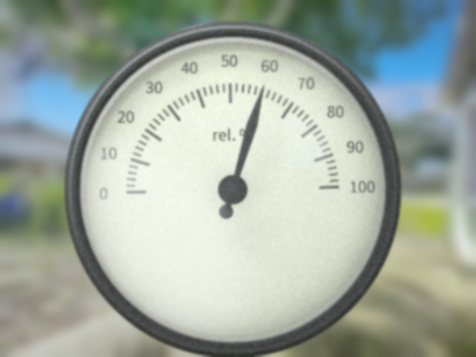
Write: 60 %
